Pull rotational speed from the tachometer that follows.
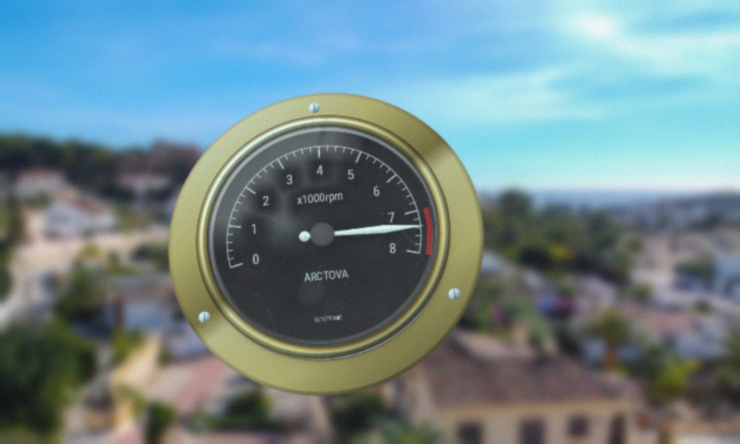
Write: 7400 rpm
